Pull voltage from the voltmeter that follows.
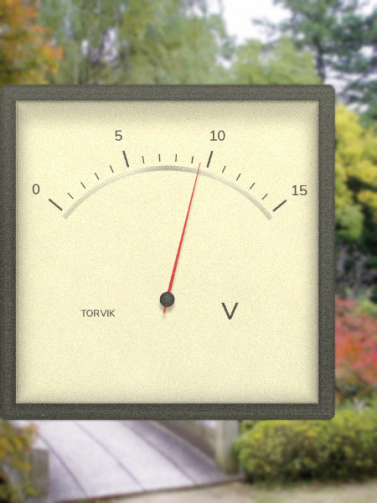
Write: 9.5 V
